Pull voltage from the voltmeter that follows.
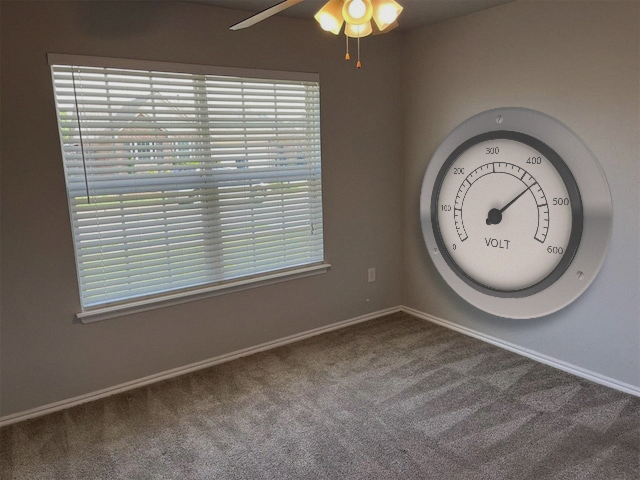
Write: 440 V
